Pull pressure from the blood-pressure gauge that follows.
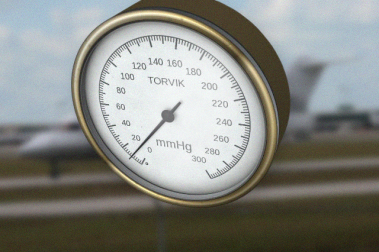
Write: 10 mmHg
